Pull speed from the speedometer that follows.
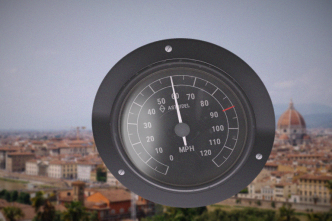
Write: 60 mph
